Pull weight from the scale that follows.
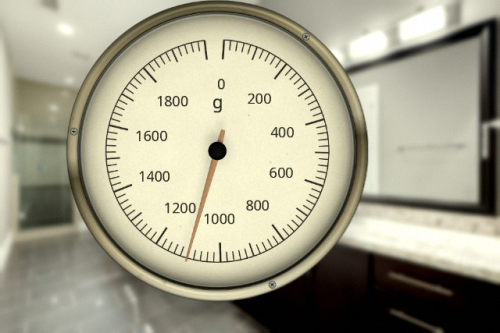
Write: 1100 g
